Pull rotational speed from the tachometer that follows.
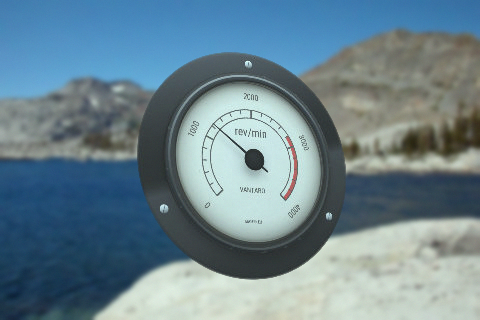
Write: 1200 rpm
